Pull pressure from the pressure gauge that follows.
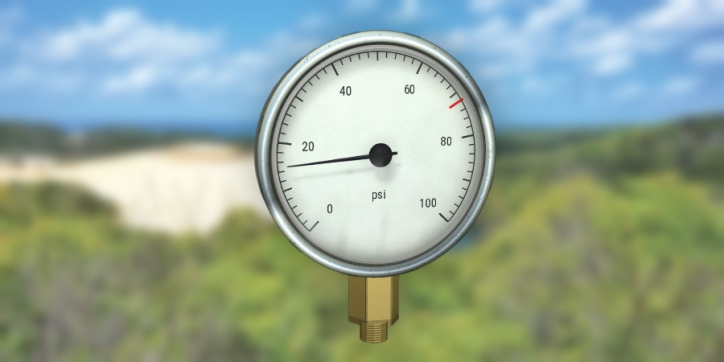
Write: 15 psi
